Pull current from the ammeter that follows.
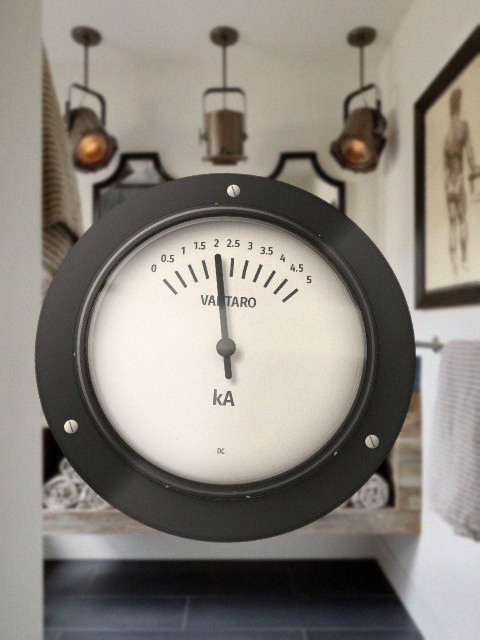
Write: 2 kA
